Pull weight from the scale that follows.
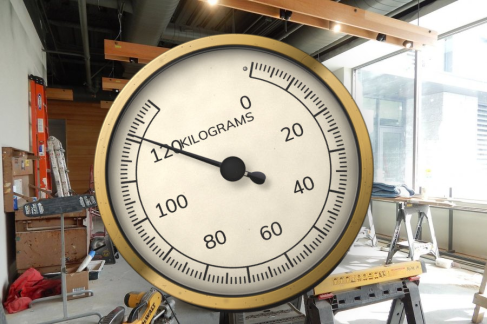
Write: 121 kg
